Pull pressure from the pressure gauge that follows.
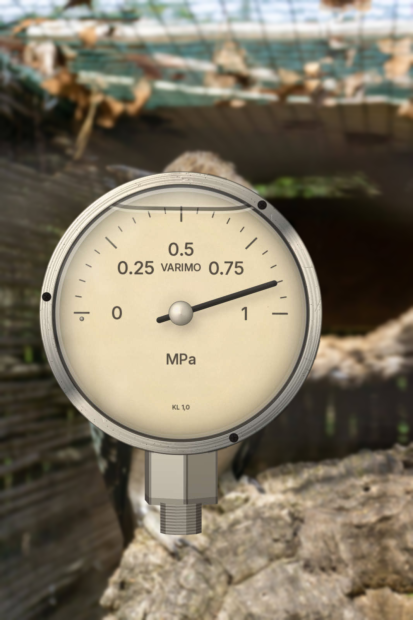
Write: 0.9 MPa
